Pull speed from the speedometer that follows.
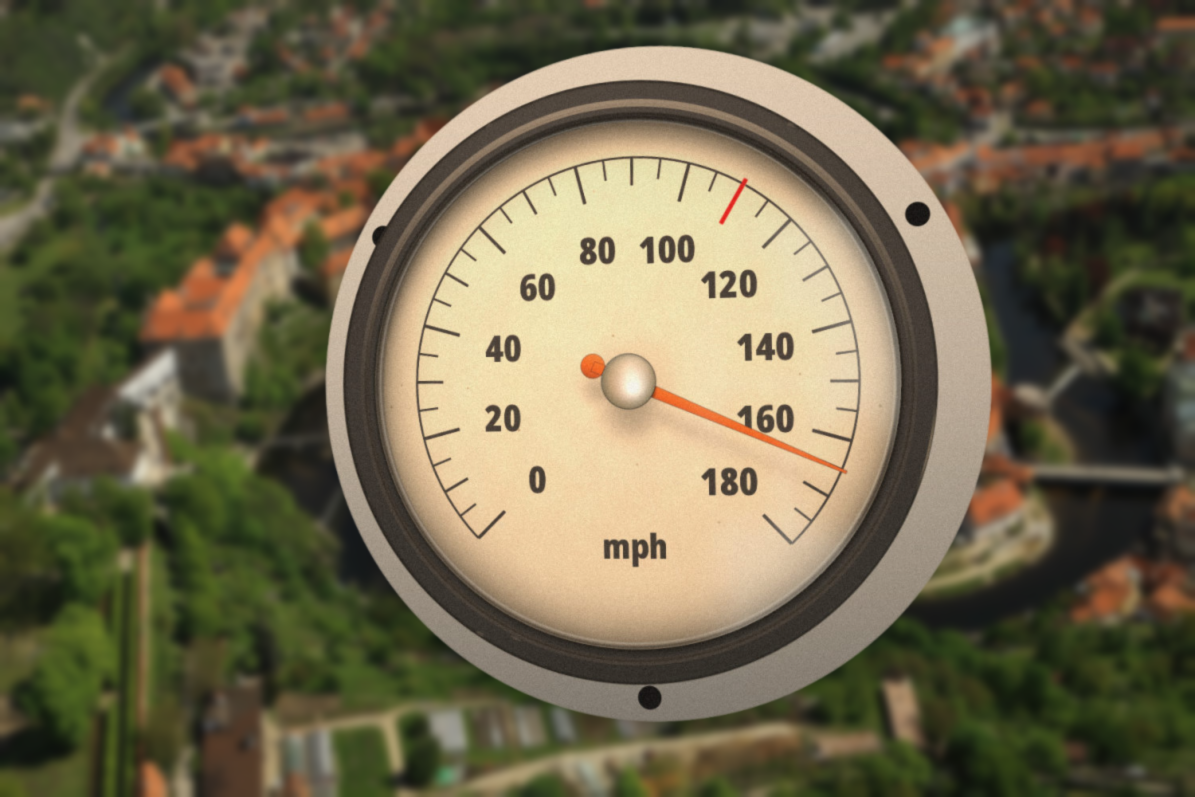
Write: 165 mph
